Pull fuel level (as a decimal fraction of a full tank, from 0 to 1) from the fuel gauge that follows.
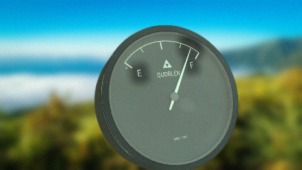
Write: 0.875
